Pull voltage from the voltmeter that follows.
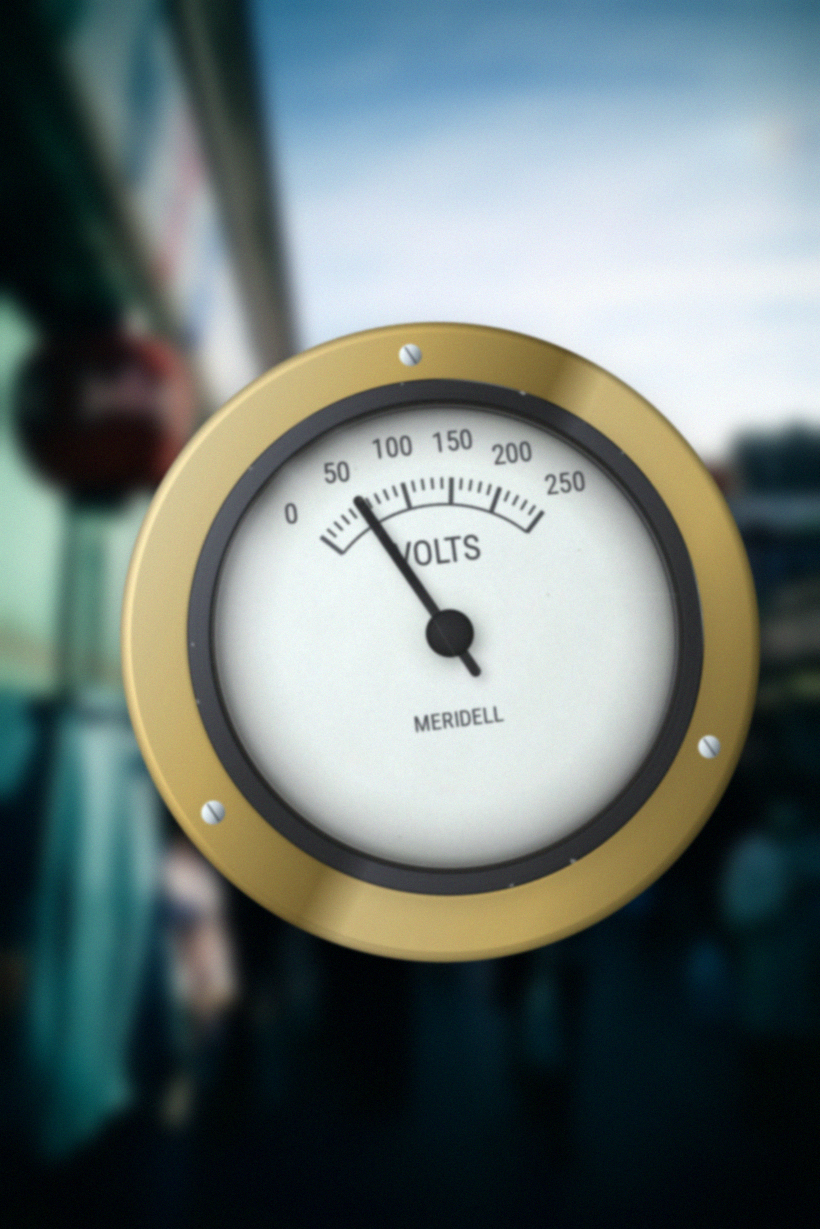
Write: 50 V
